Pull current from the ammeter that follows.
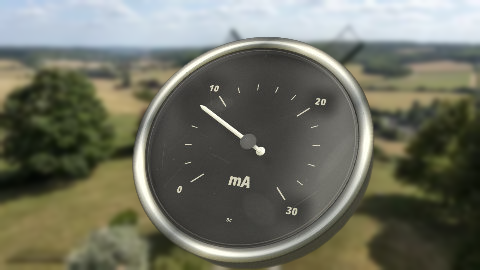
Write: 8 mA
